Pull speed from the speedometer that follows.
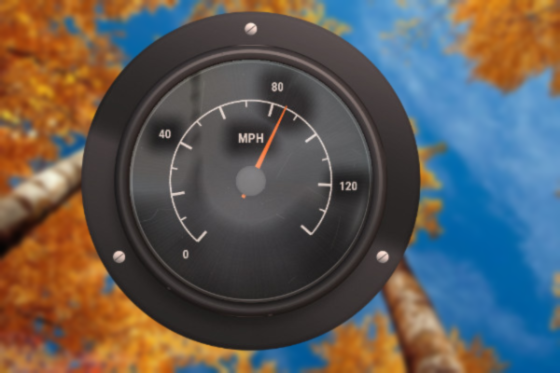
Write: 85 mph
